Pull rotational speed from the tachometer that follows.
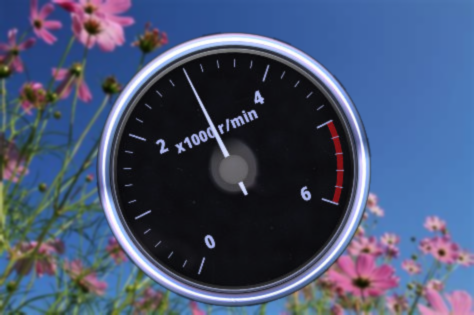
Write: 3000 rpm
